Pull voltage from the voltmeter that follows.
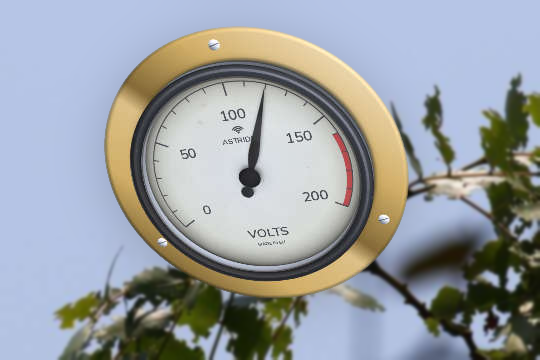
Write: 120 V
